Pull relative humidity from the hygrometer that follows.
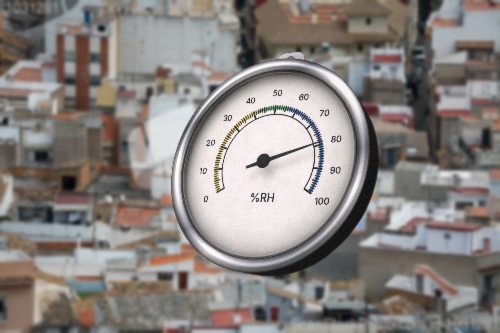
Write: 80 %
